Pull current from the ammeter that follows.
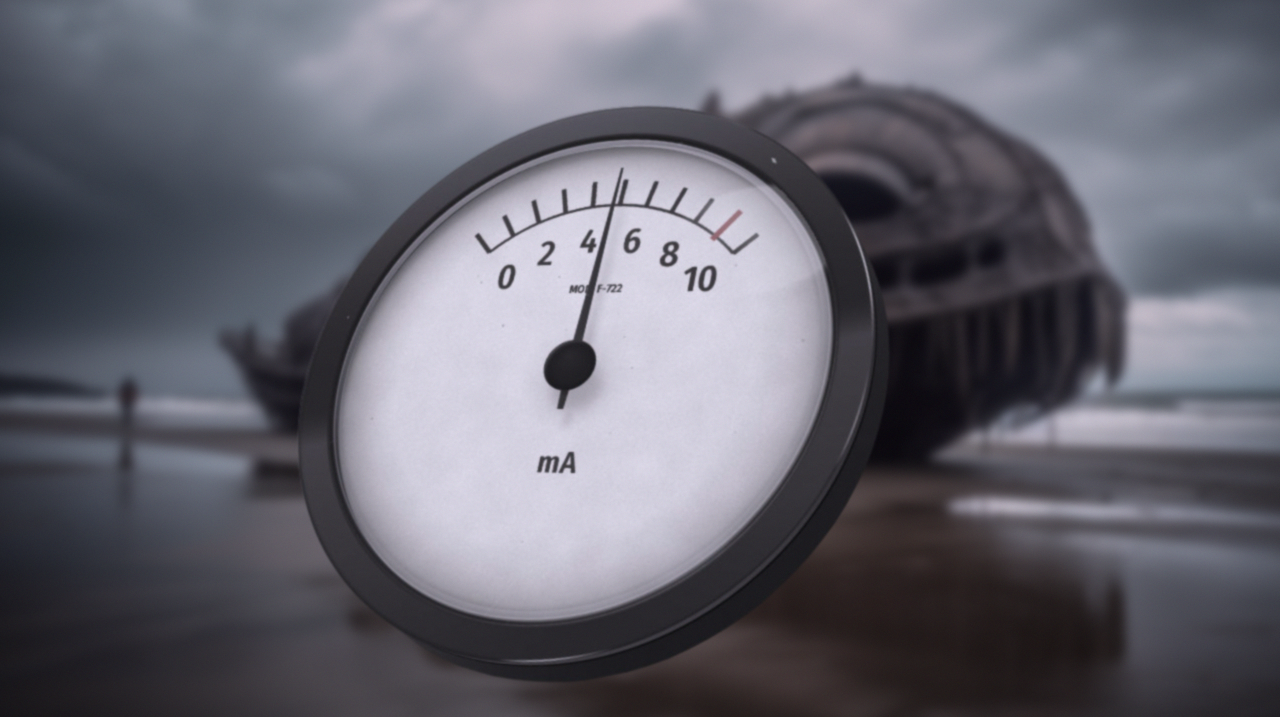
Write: 5 mA
